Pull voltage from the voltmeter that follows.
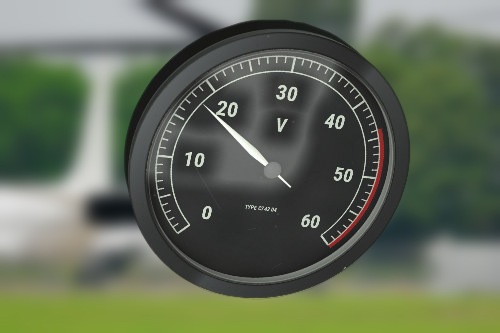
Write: 18 V
